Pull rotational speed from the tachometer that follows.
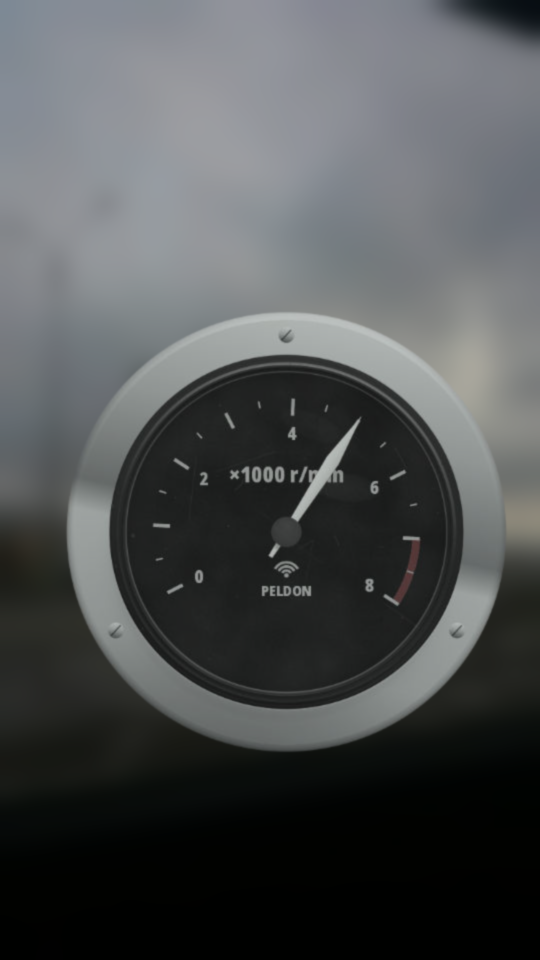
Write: 5000 rpm
